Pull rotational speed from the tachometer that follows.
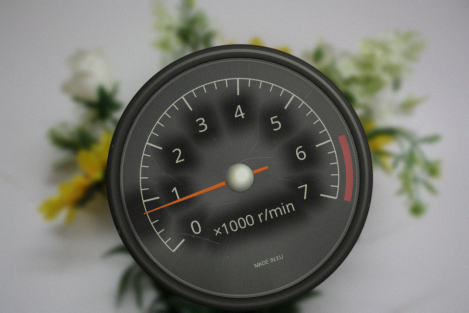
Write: 800 rpm
